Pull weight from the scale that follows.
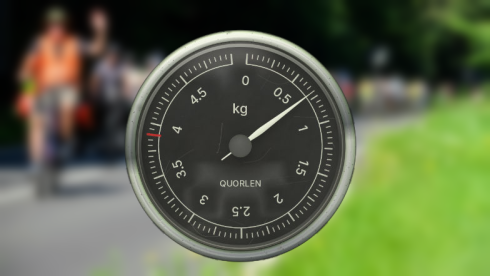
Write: 0.7 kg
